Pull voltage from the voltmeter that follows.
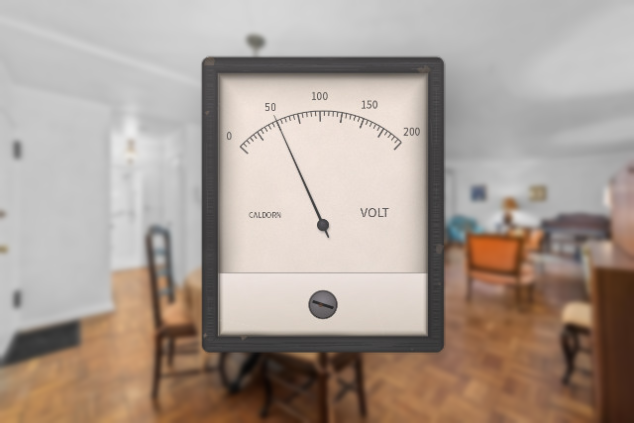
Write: 50 V
